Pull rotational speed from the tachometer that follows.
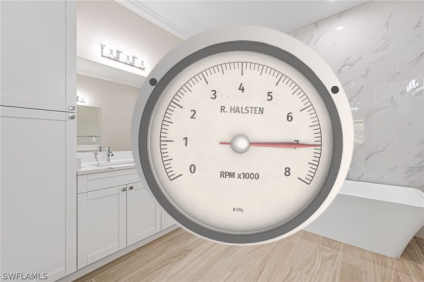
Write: 7000 rpm
